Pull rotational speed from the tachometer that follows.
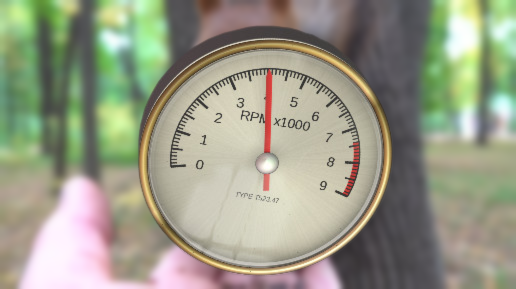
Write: 4000 rpm
